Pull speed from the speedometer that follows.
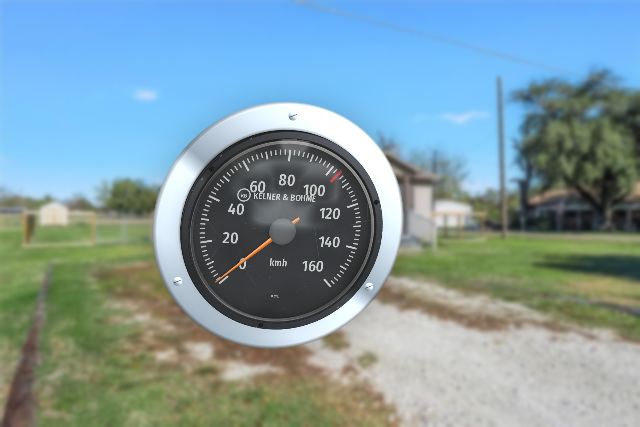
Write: 2 km/h
